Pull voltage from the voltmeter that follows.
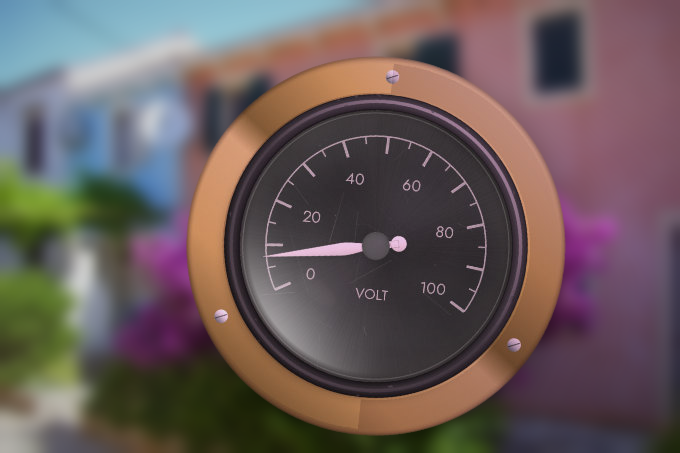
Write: 7.5 V
